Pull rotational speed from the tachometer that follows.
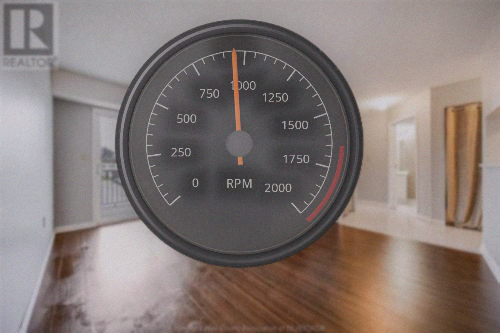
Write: 950 rpm
